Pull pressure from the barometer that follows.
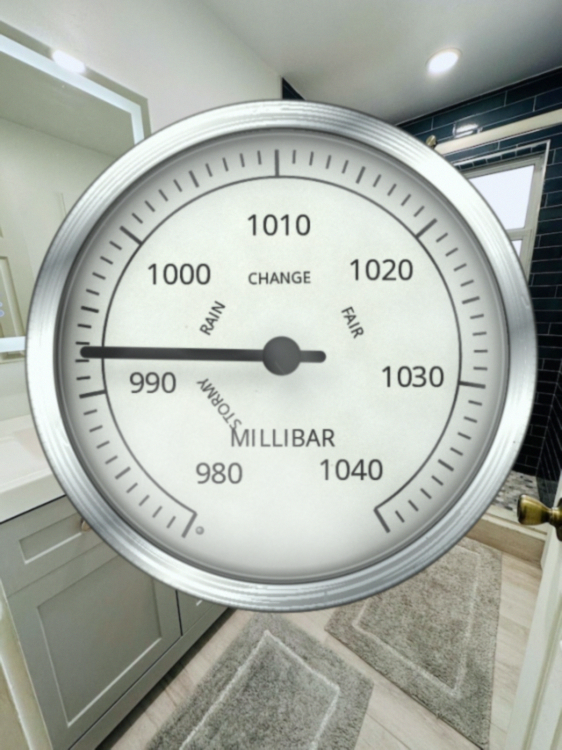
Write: 992.5 mbar
